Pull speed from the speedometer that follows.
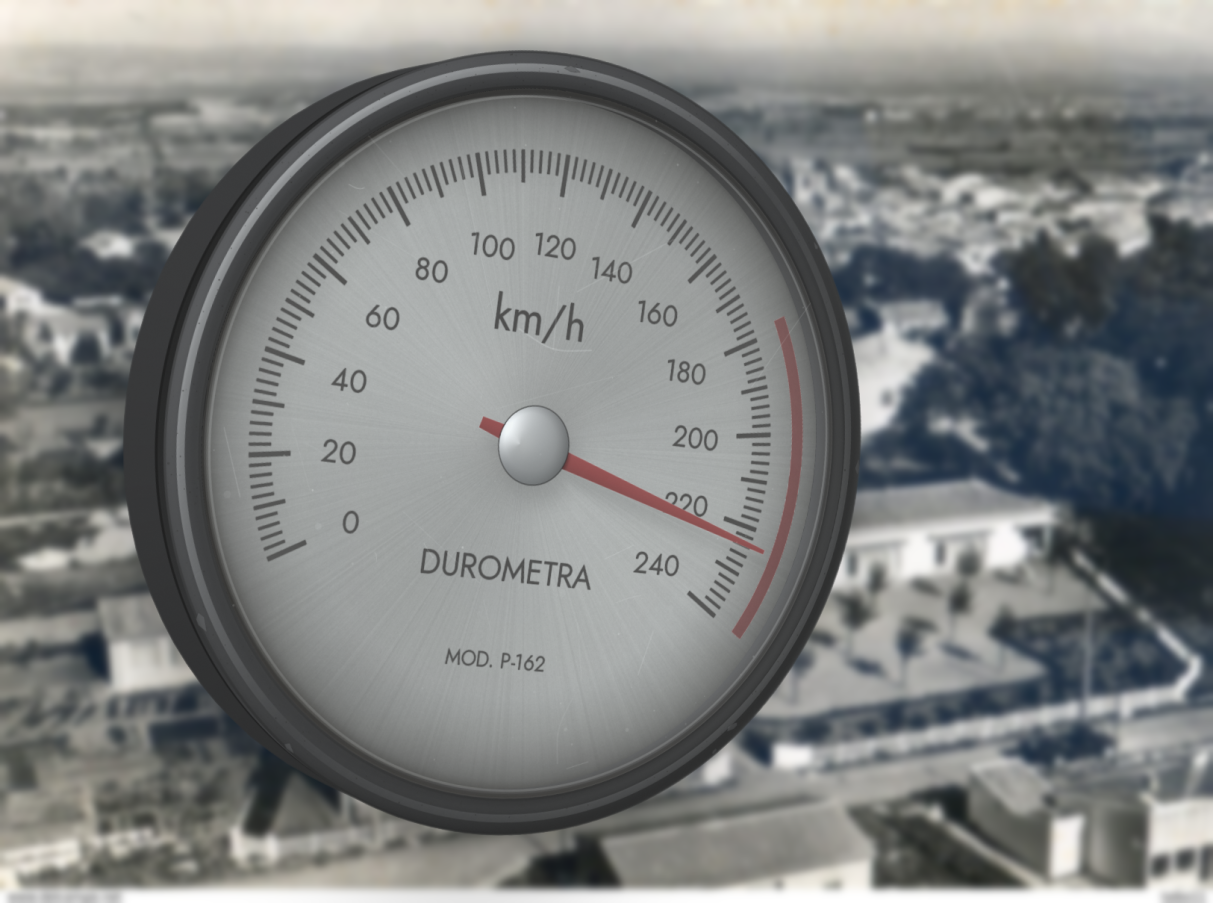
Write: 224 km/h
